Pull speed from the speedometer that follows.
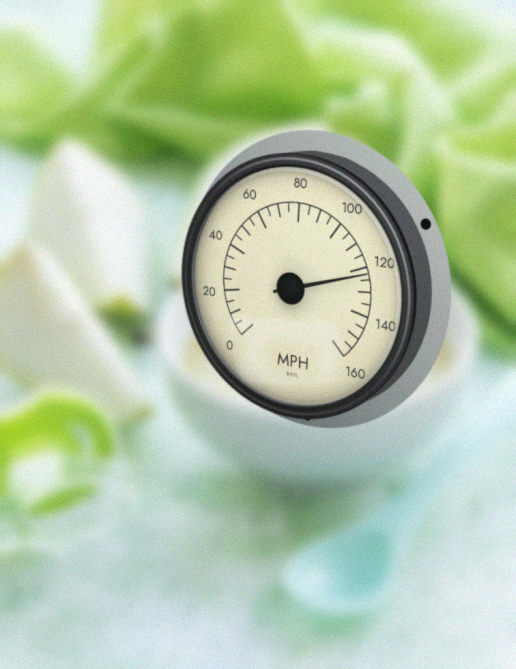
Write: 122.5 mph
